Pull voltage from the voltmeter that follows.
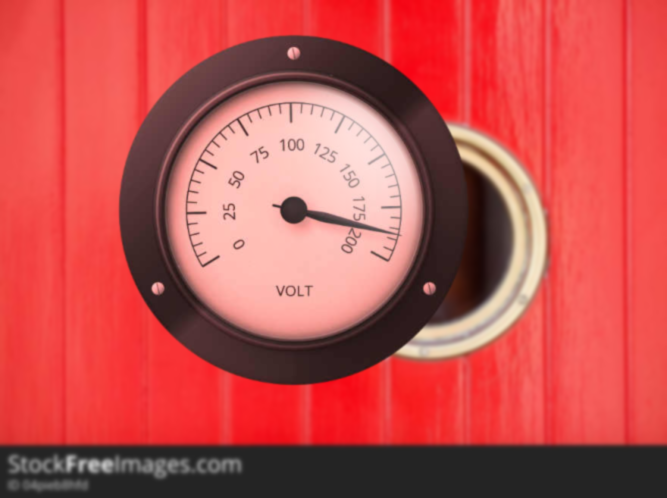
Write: 187.5 V
